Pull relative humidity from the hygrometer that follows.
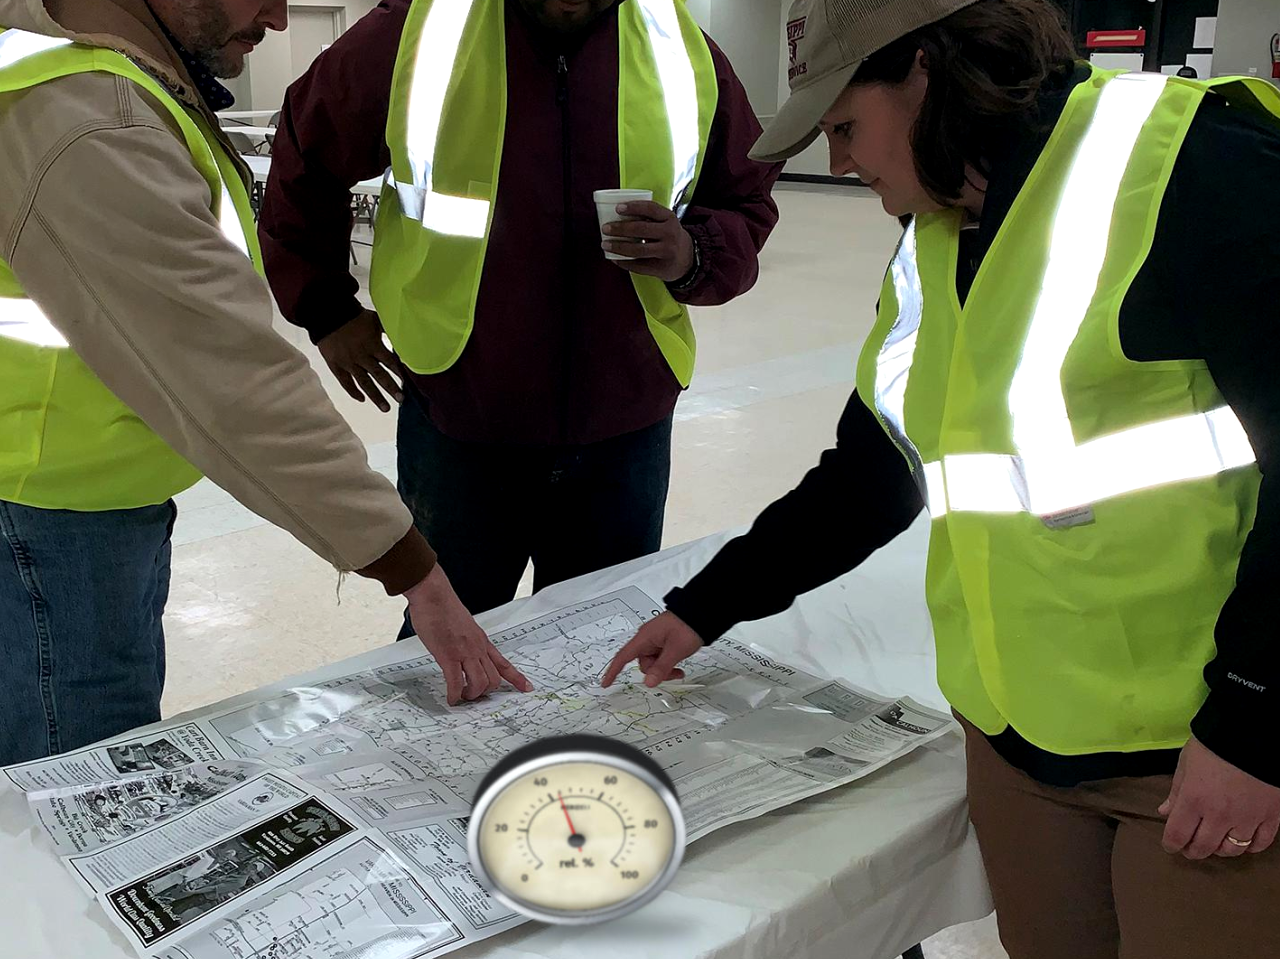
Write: 44 %
